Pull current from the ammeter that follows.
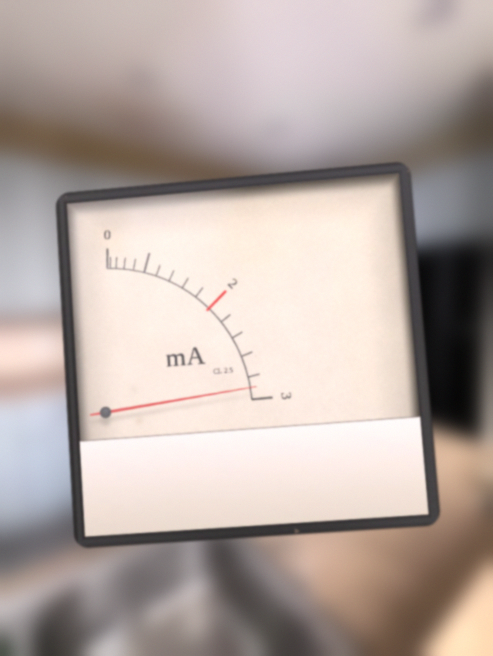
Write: 2.9 mA
